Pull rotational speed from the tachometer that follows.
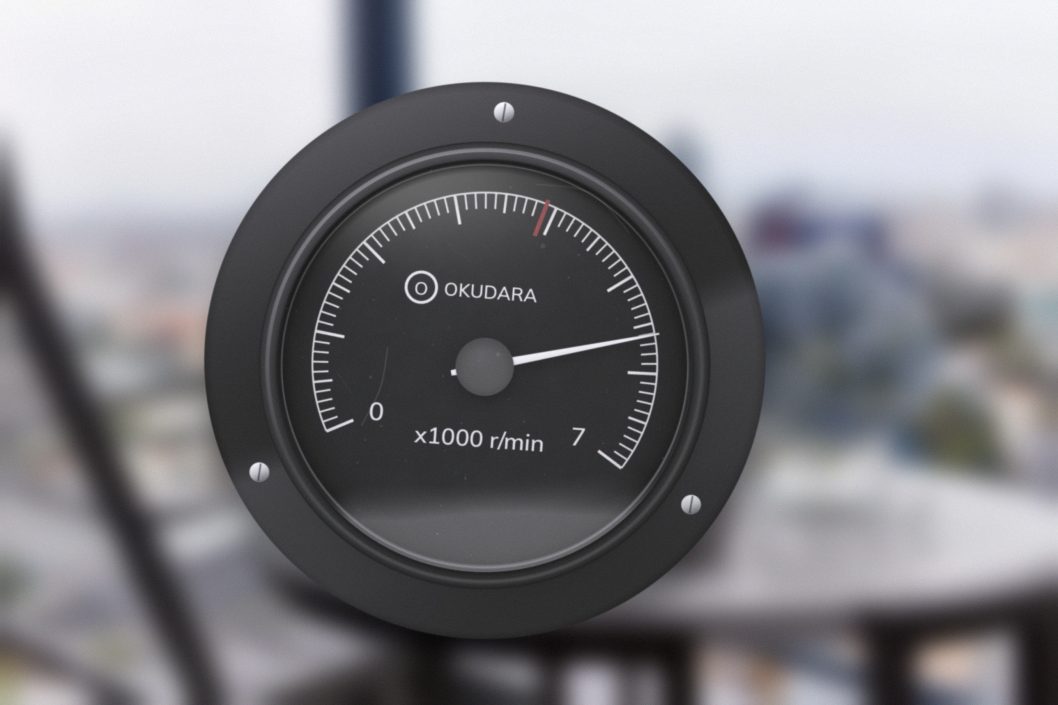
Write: 5600 rpm
